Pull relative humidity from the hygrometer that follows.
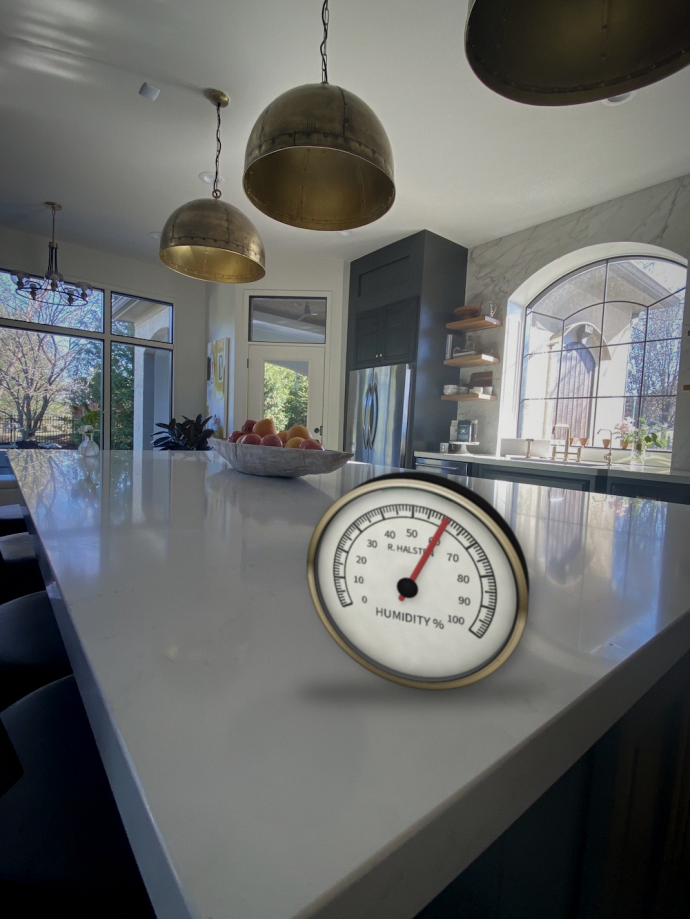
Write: 60 %
